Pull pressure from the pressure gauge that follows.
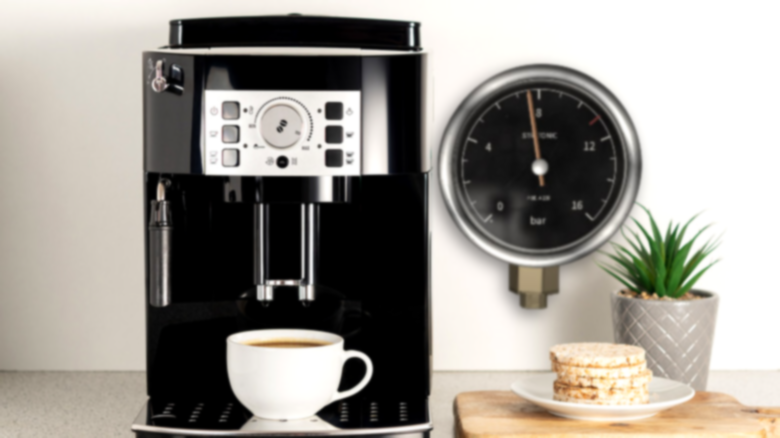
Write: 7.5 bar
